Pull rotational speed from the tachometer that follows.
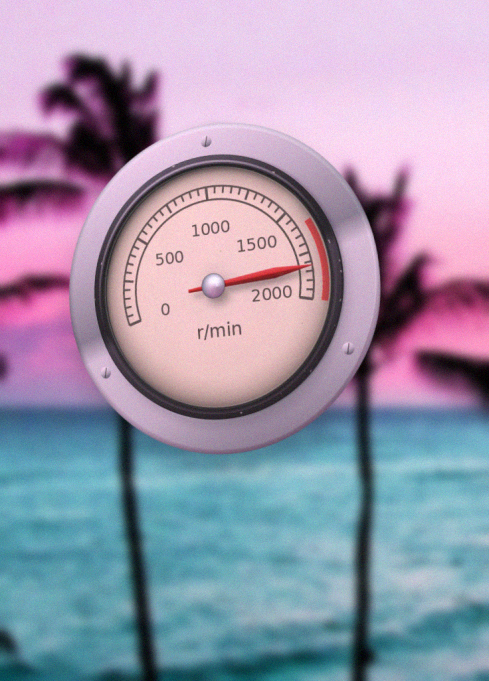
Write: 1825 rpm
